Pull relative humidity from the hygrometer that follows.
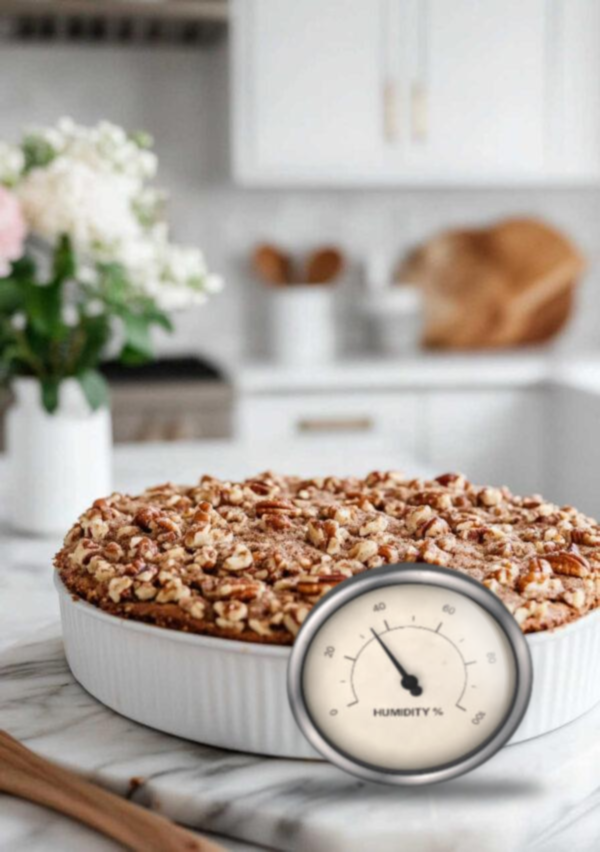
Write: 35 %
